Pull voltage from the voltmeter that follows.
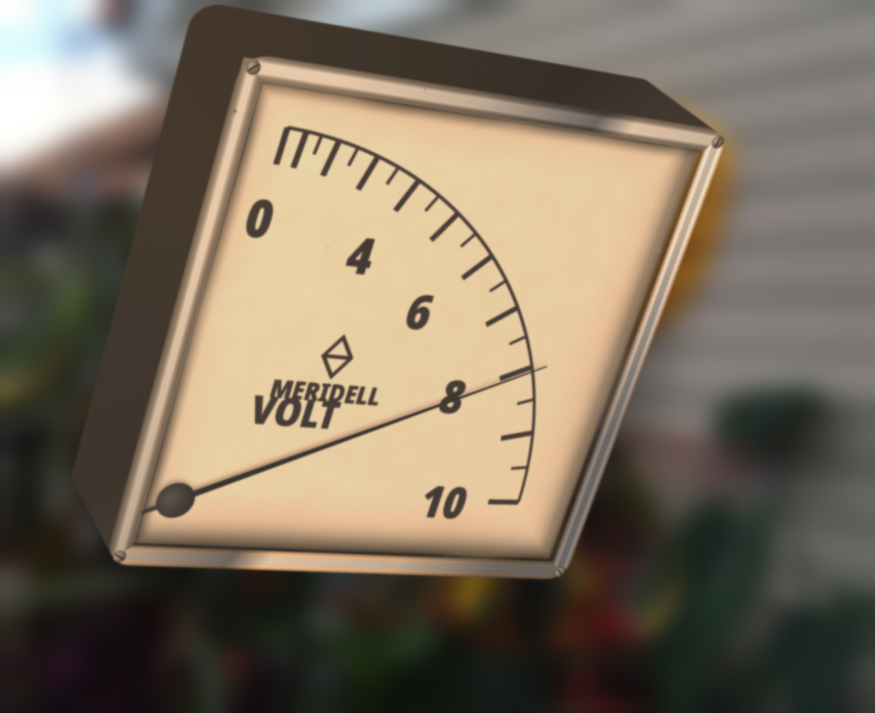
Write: 8 V
